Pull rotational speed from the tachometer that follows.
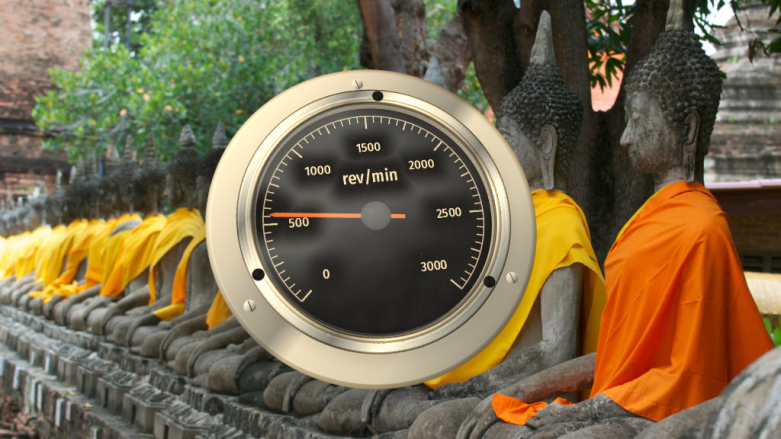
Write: 550 rpm
